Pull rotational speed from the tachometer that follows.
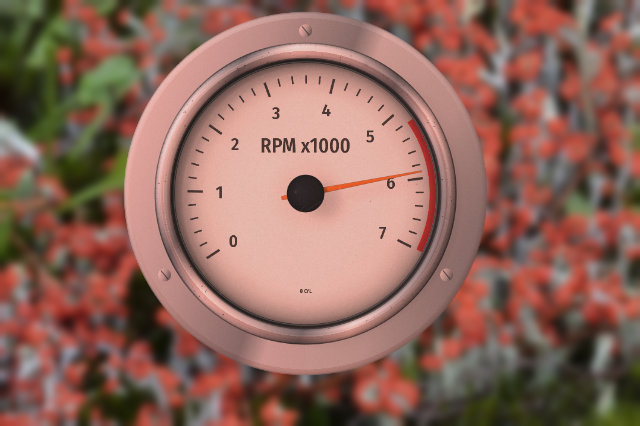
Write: 5900 rpm
